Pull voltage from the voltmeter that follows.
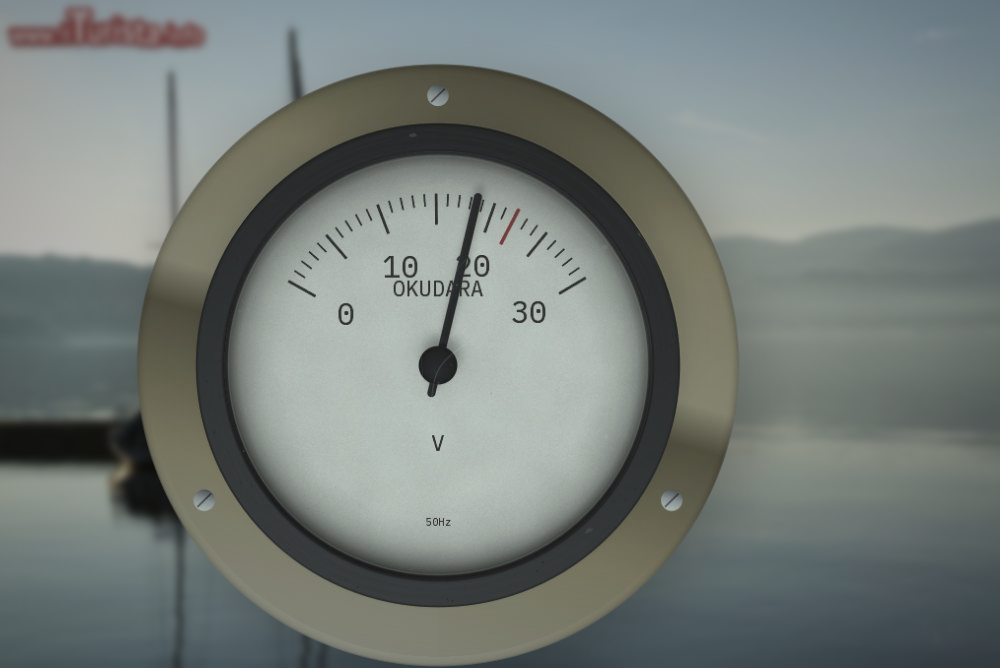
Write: 18.5 V
